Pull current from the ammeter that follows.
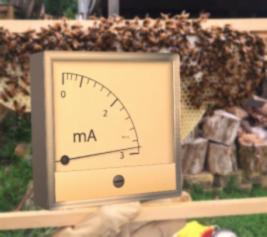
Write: 2.9 mA
